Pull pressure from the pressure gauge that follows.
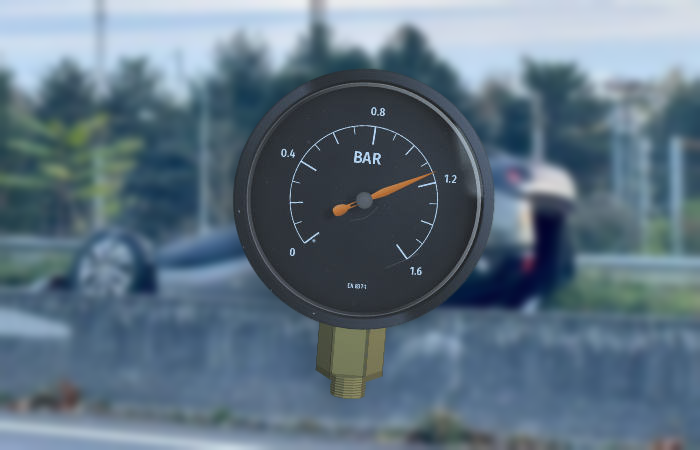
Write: 1.15 bar
